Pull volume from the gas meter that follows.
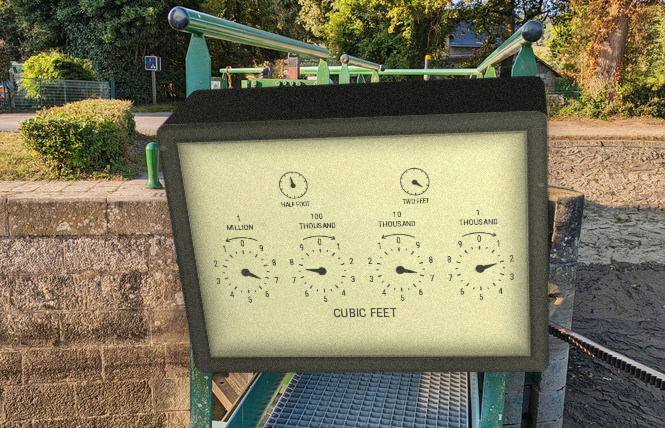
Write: 677200 ft³
